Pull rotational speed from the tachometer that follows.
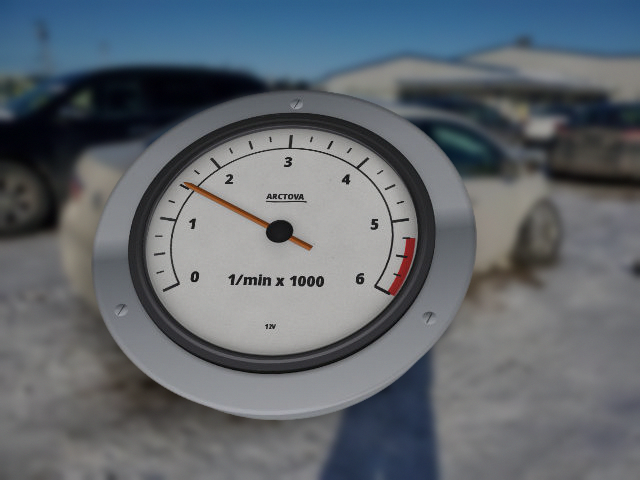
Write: 1500 rpm
